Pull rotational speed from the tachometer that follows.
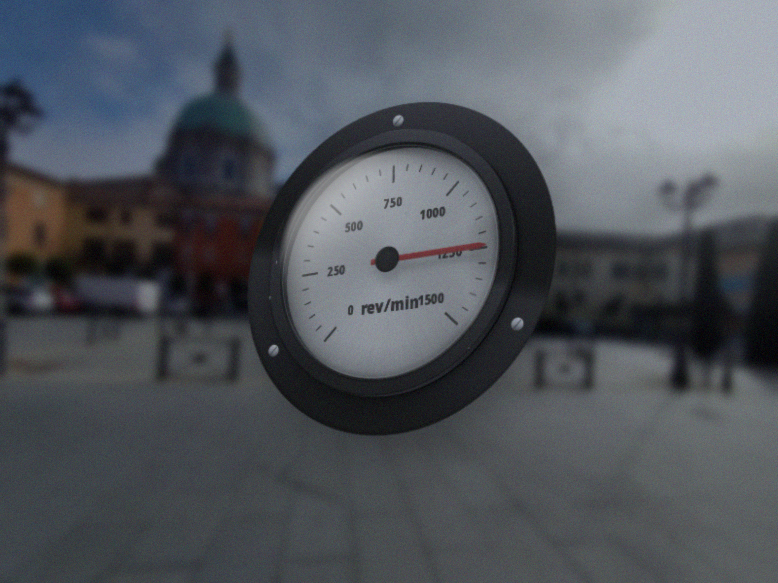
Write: 1250 rpm
